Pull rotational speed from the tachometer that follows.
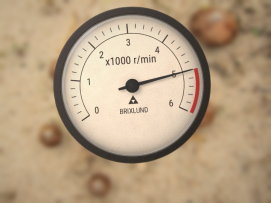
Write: 5000 rpm
